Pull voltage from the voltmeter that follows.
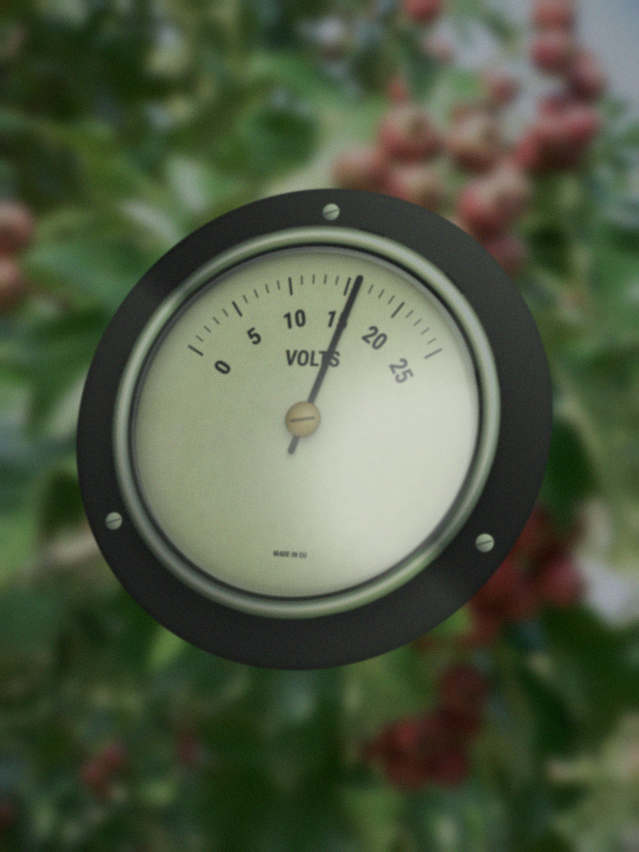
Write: 16 V
